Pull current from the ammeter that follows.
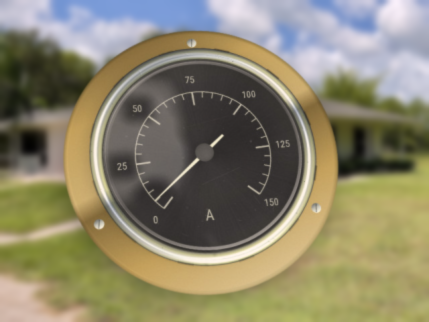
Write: 5 A
